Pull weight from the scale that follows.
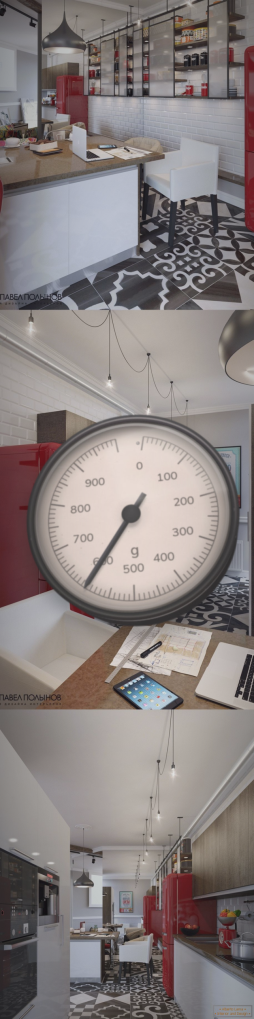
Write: 600 g
